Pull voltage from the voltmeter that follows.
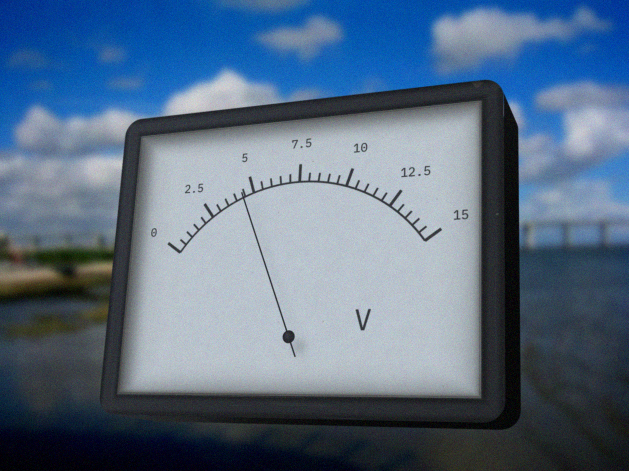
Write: 4.5 V
